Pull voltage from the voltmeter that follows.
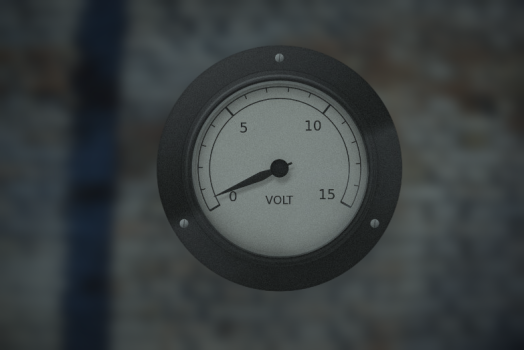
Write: 0.5 V
